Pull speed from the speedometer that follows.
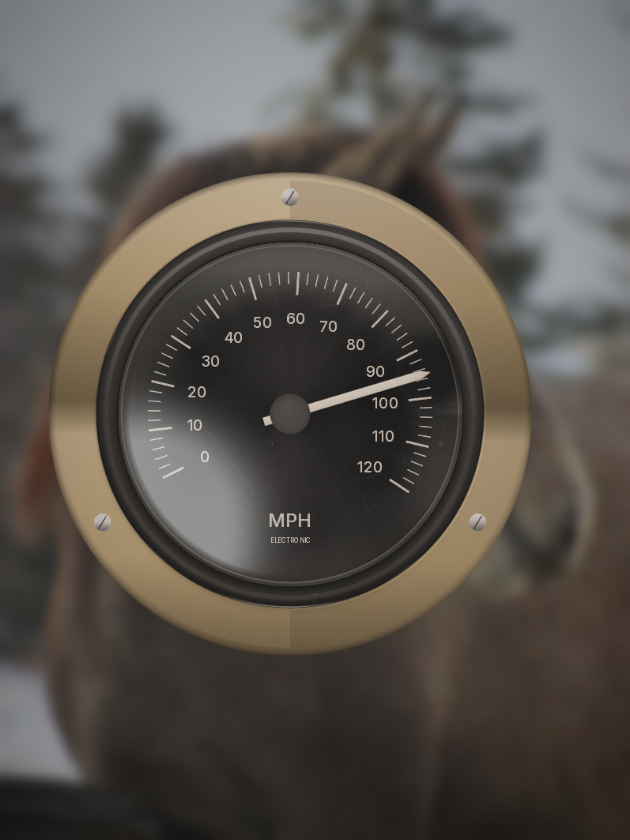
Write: 95 mph
